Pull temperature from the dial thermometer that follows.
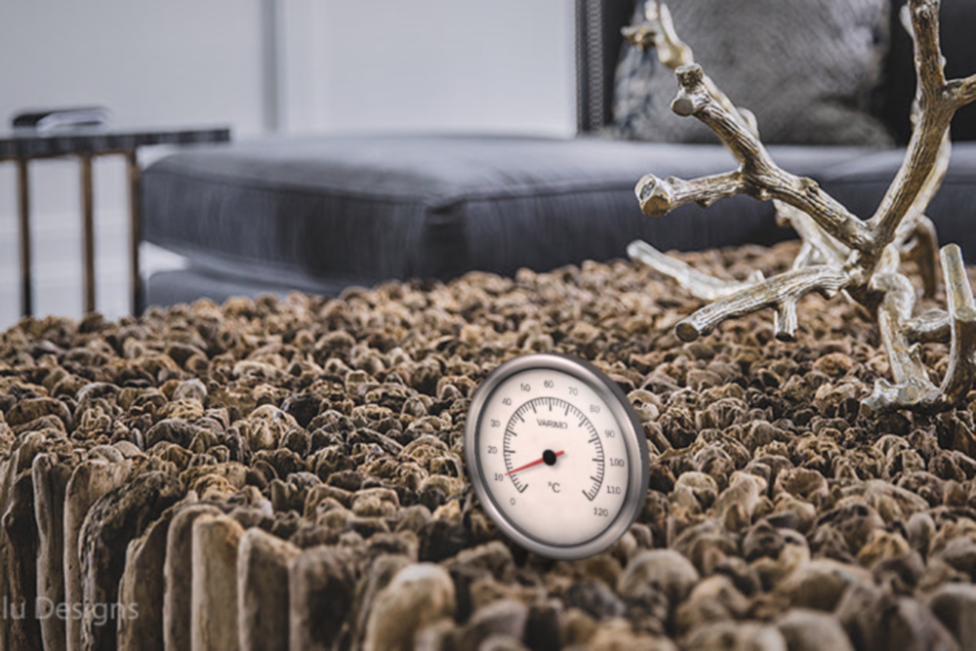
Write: 10 °C
